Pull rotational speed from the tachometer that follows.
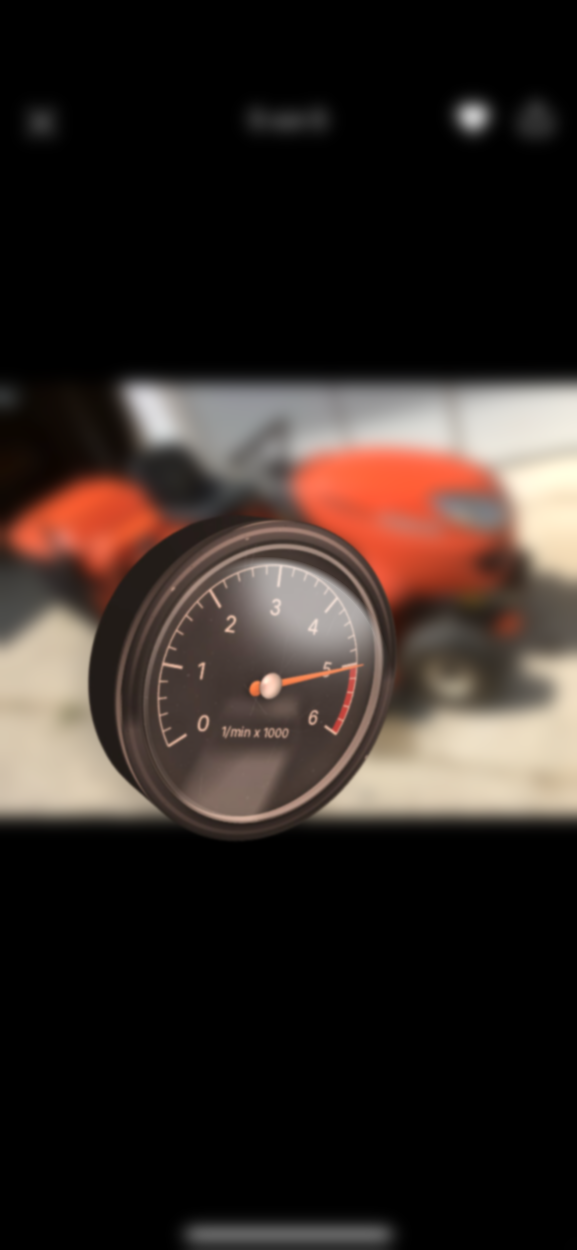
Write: 5000 rpm
